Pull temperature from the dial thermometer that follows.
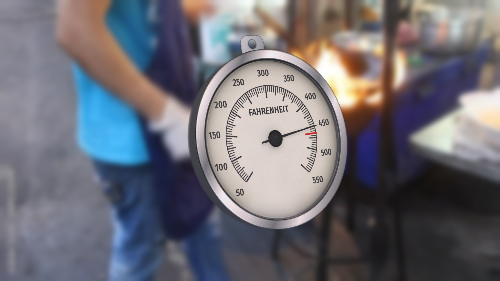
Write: 450 °F
